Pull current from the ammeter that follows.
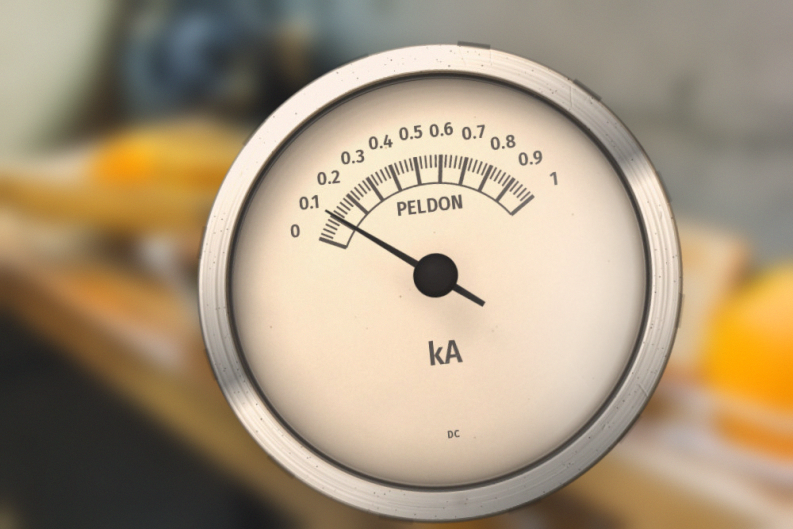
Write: 0.1 kA
